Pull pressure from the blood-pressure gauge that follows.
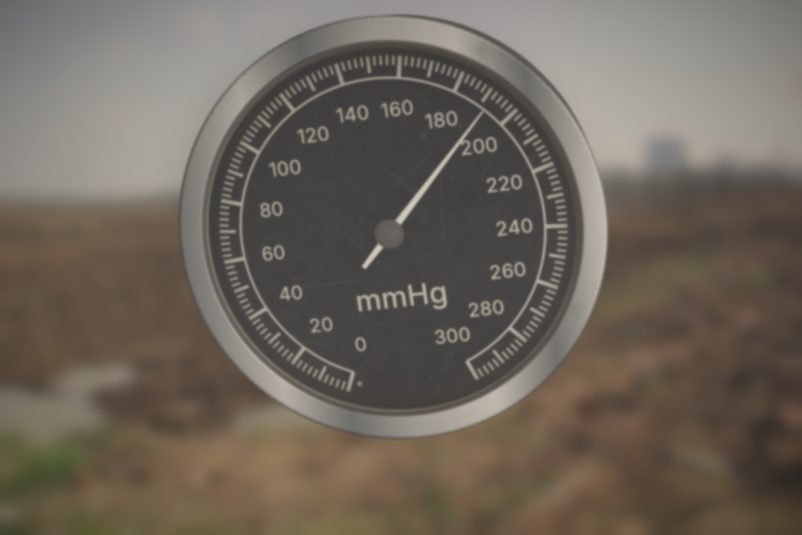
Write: 192 mmHg
